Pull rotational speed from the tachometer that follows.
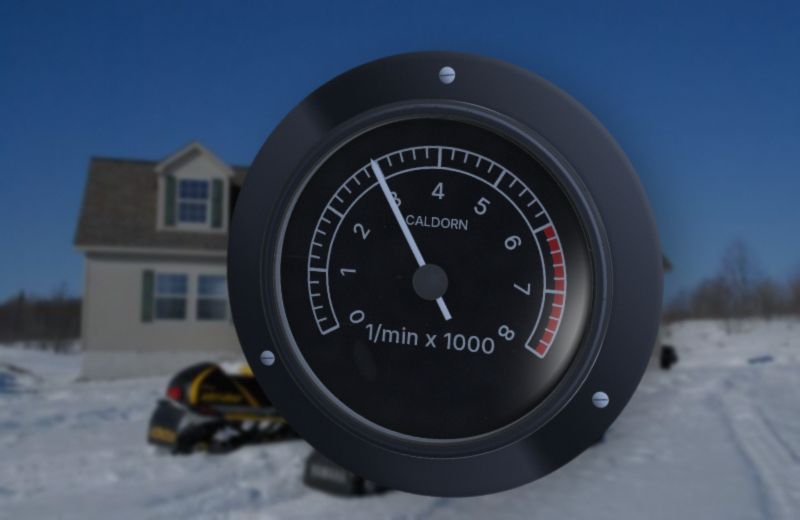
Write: 3000 rpm
